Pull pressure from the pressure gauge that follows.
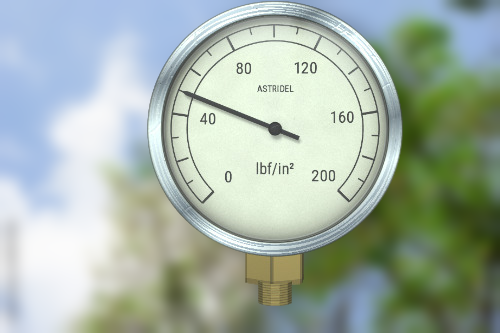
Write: 50 psi
